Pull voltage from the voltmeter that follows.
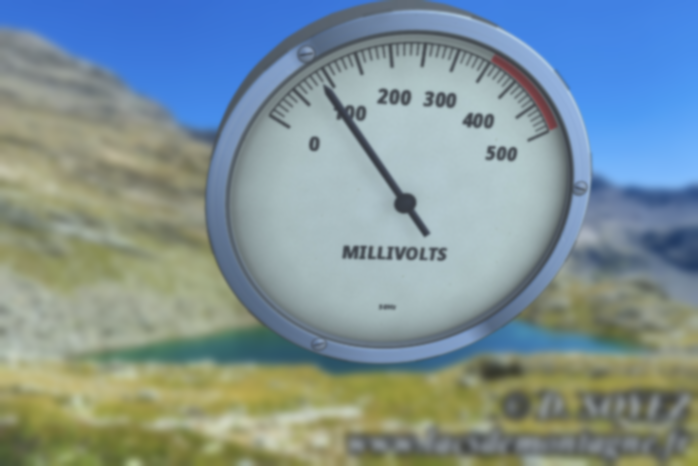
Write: 90 mV
